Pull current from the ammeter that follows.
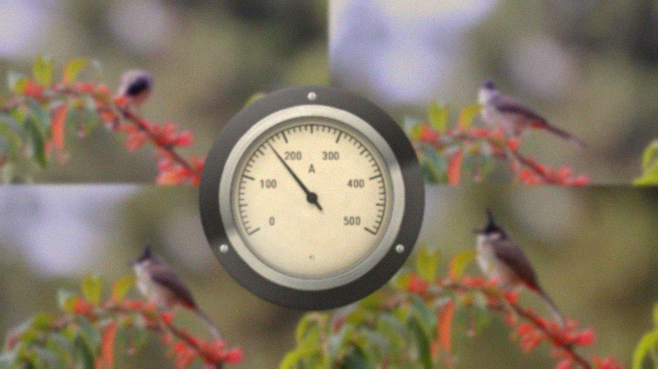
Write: 170 A
